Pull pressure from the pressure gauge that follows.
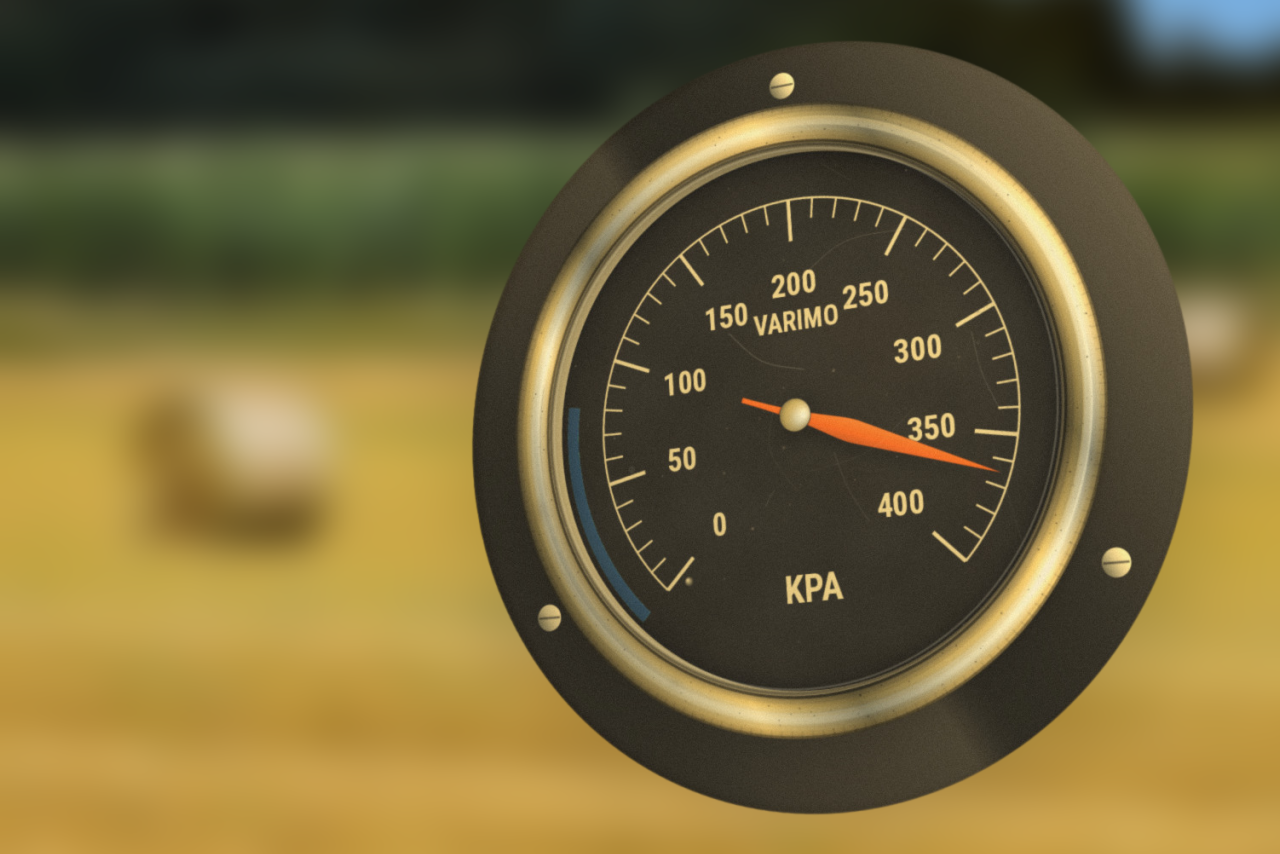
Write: 365 kPa
